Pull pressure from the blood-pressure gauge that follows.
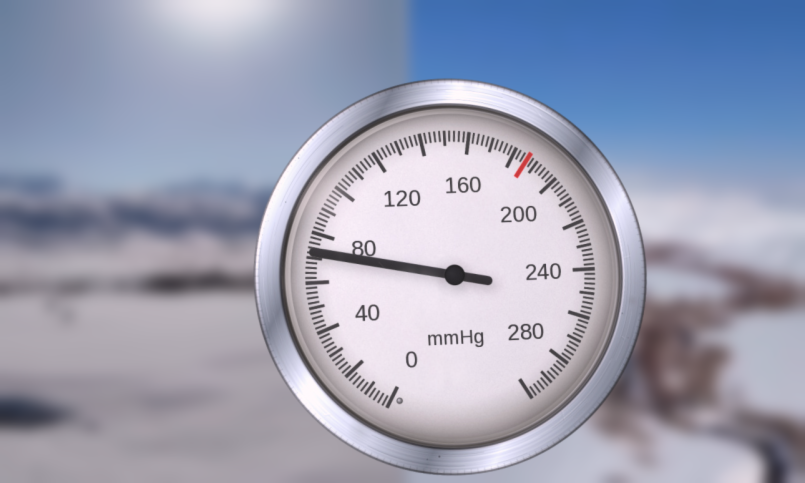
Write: 72 mmHg
